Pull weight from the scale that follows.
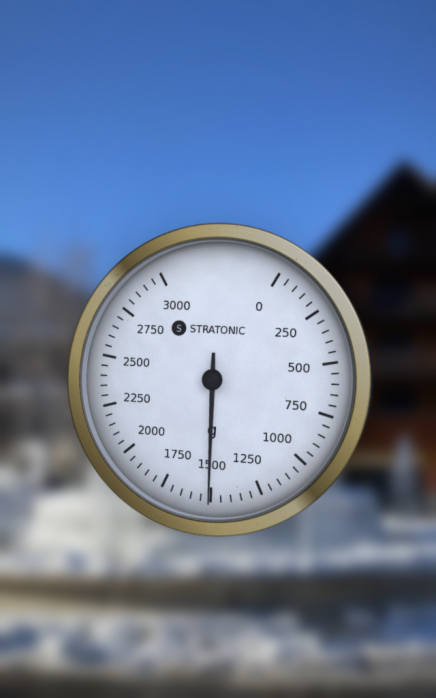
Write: 1500 g
